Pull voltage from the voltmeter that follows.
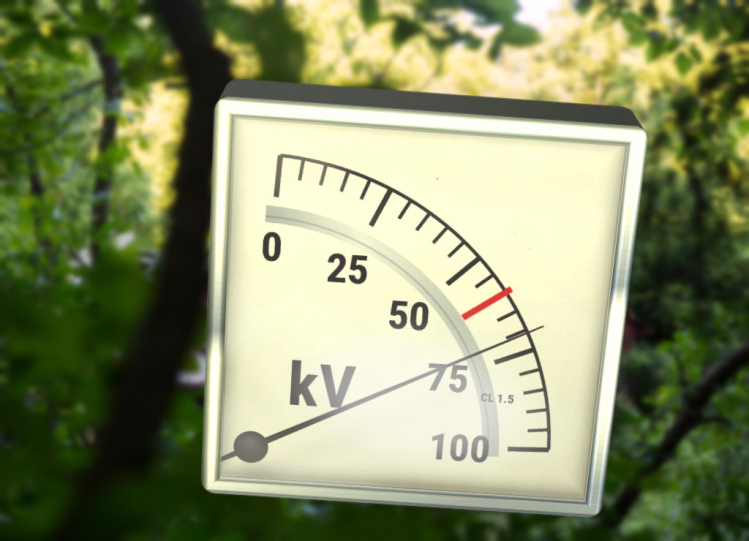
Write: 70 kV
